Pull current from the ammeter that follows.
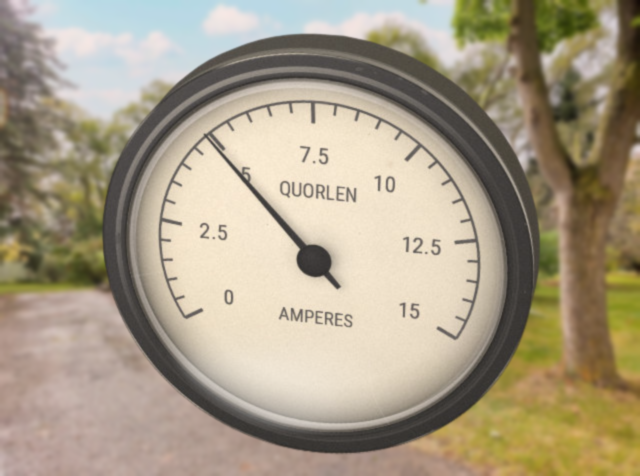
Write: 5 A
